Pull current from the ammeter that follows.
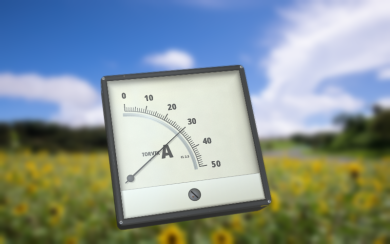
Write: 30 A
